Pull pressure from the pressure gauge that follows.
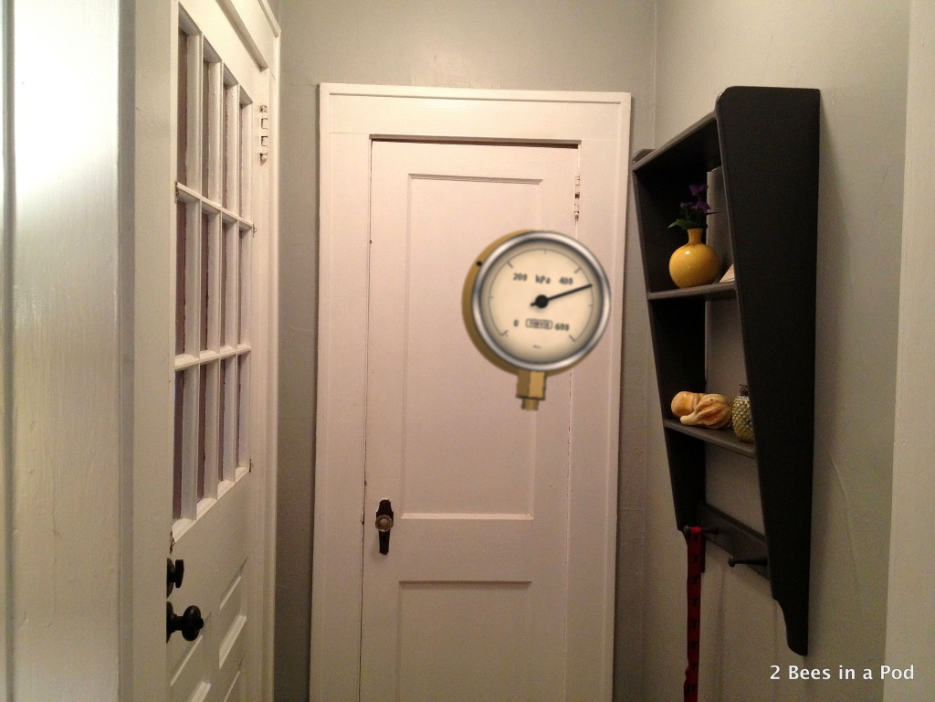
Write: 450 kPa
